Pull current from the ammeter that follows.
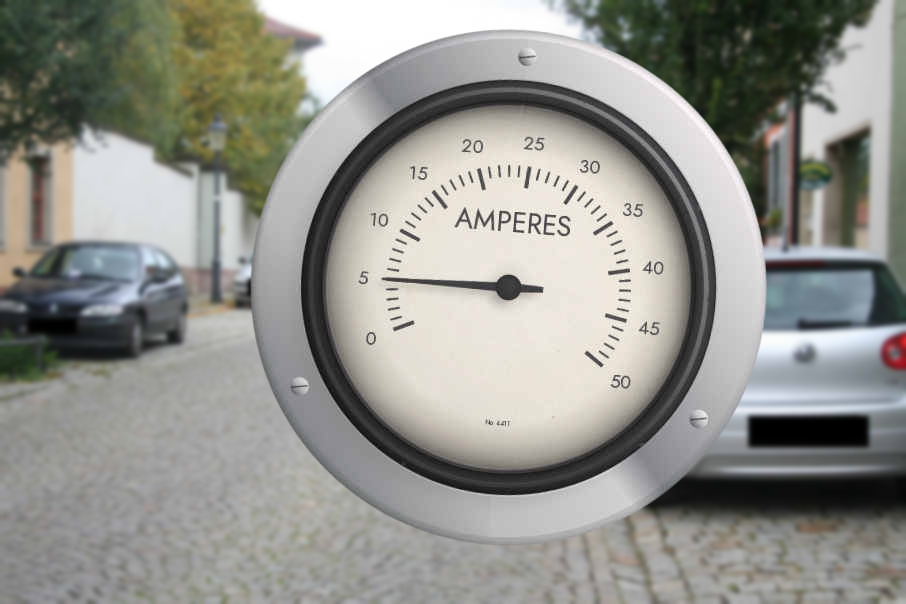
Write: 5 A
